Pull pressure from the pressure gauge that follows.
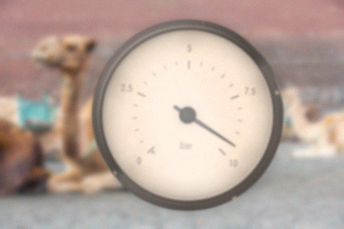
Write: 9.5 bar
